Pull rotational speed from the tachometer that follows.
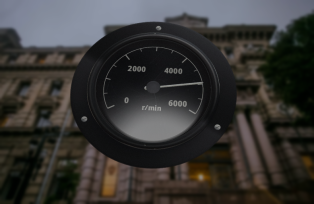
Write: 5000 rpm
